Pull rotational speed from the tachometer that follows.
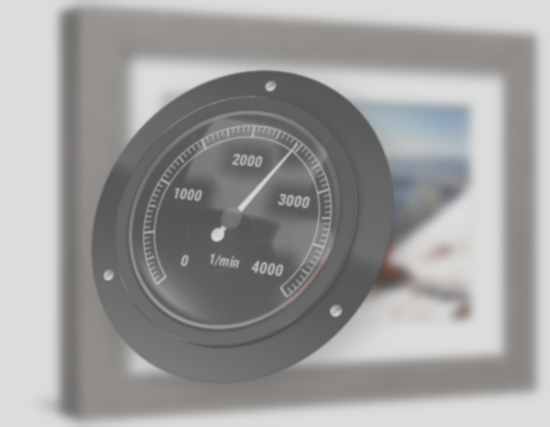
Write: 2500 rpm
